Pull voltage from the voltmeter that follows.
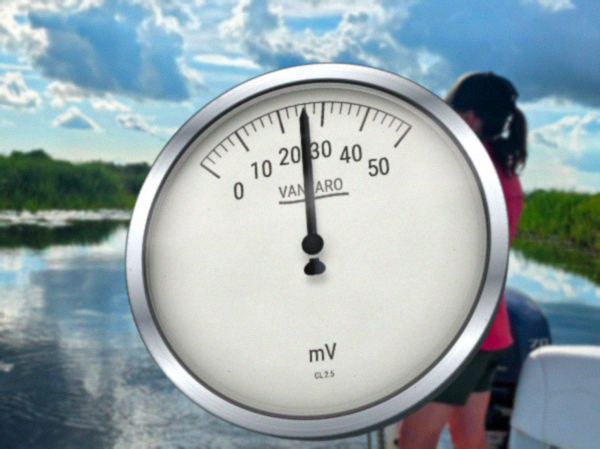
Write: 26 mV
